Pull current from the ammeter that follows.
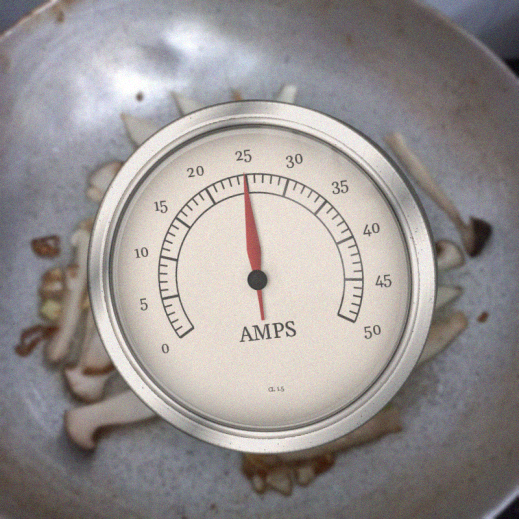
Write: 25 A
